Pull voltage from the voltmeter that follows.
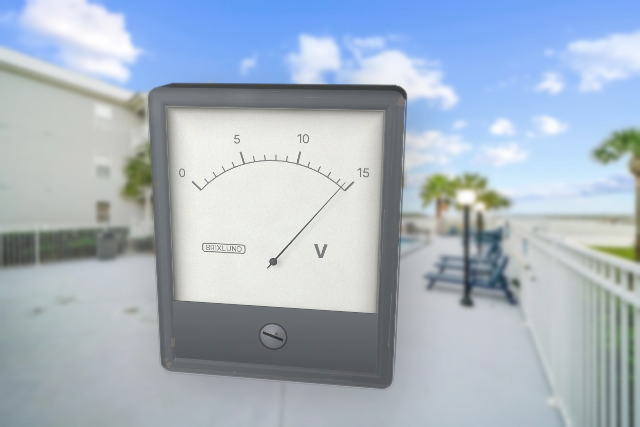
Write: 14.5 V
